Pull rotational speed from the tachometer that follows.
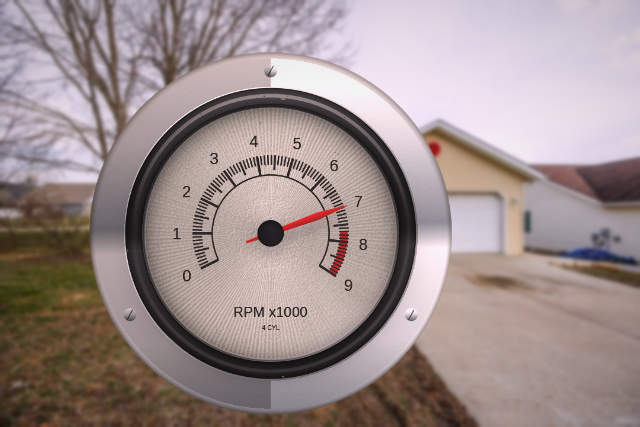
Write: 7000 rpm
